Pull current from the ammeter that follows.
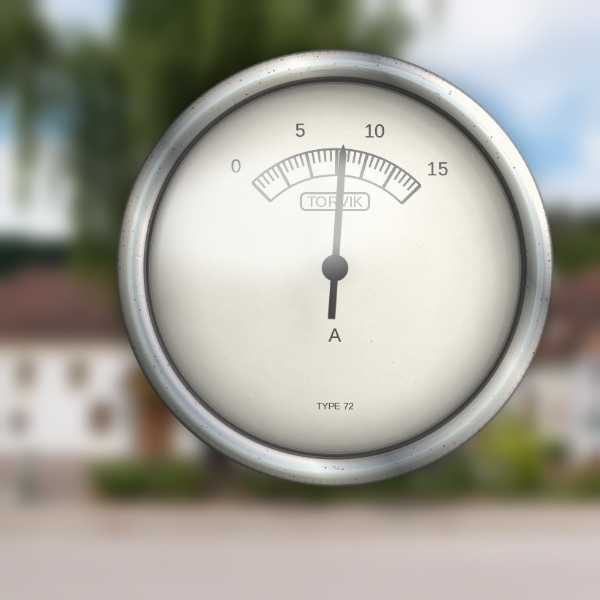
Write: 8 A
